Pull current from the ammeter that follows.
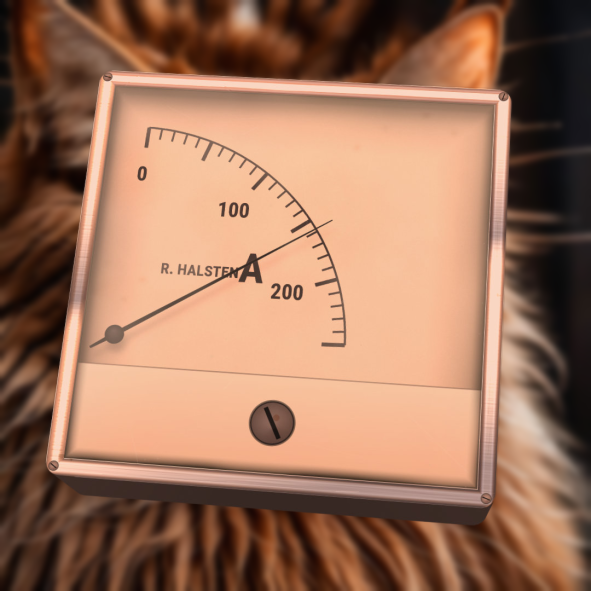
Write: 160 A
